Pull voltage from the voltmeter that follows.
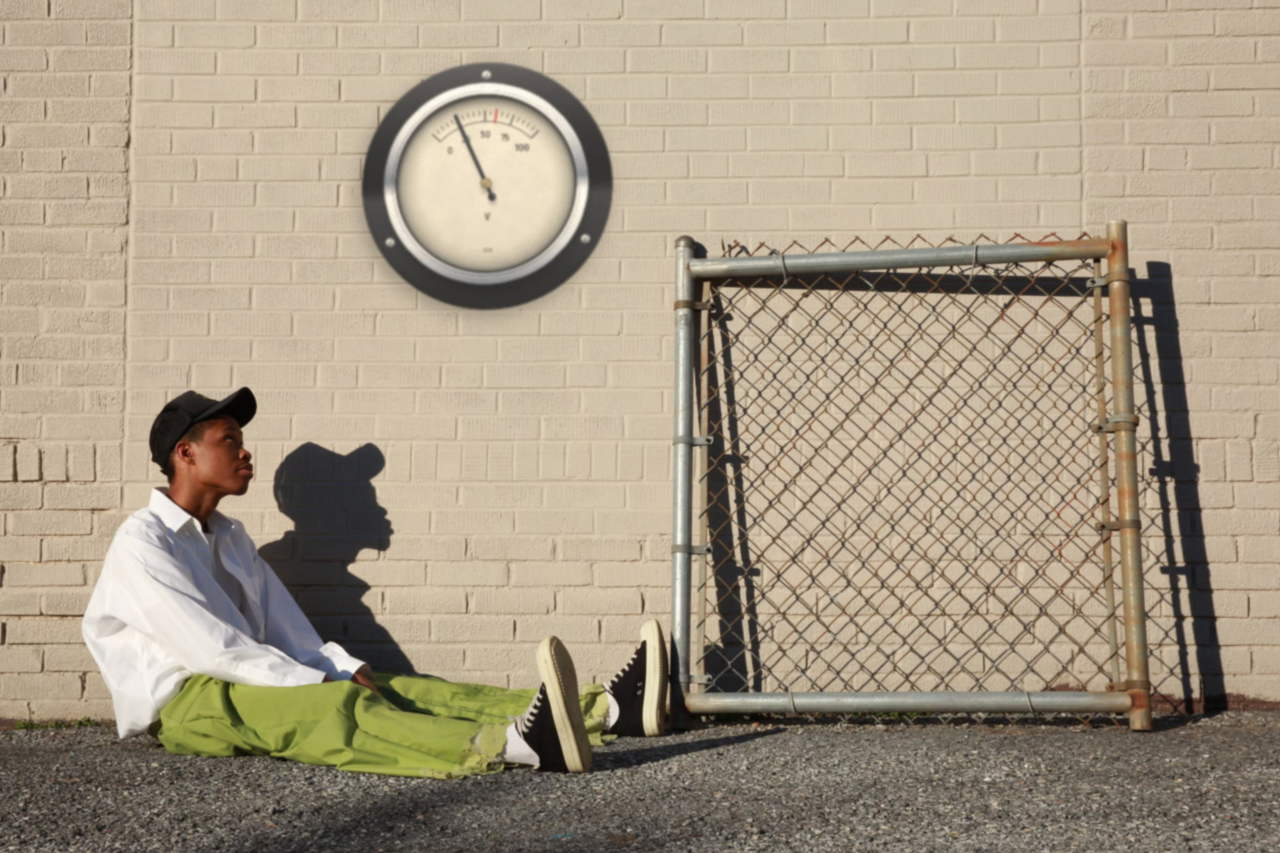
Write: 25 V
